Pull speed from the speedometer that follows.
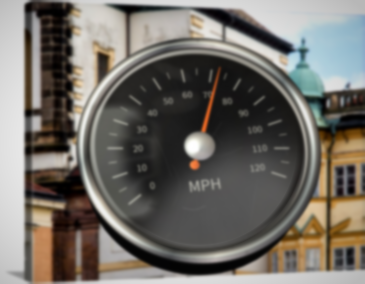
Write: 72.5 mph
